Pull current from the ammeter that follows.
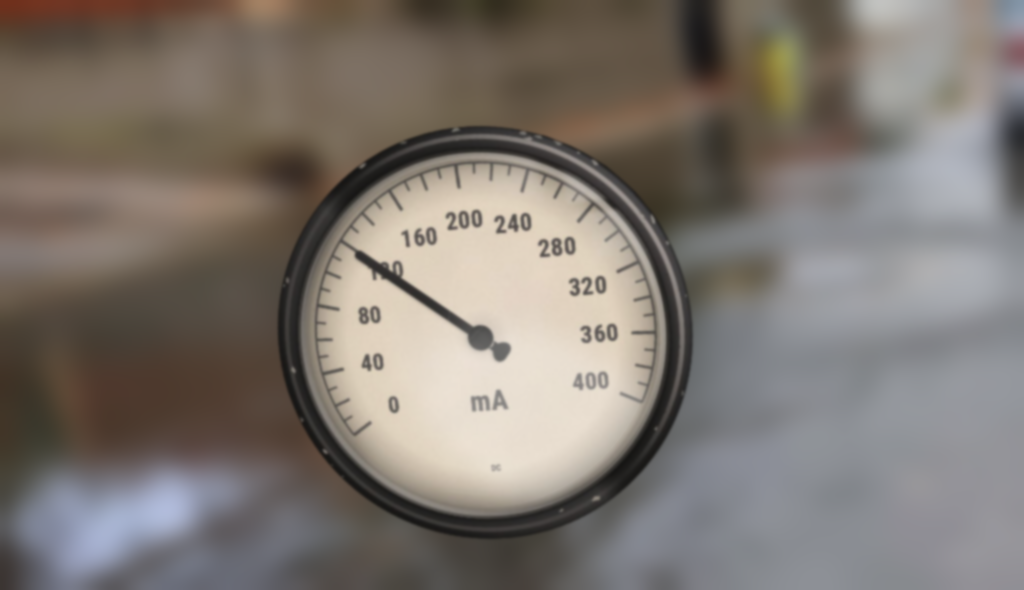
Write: 120 mA
